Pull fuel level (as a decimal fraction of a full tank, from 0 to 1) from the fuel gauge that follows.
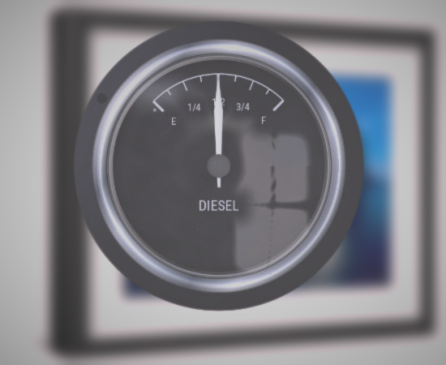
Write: 0.5
